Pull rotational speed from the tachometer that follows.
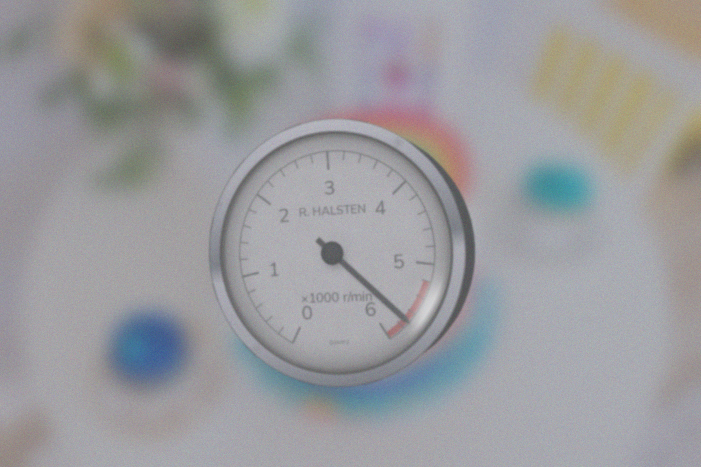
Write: 5700 rpm
